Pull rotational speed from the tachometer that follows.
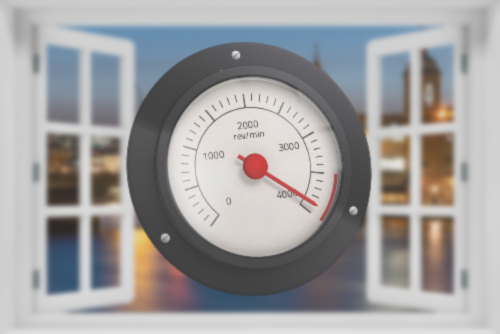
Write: 3900 rpm
